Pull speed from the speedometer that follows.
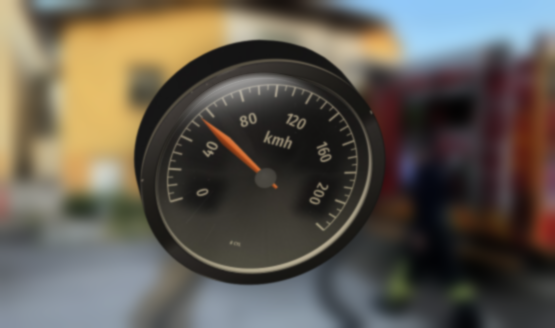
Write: 55 km/h
